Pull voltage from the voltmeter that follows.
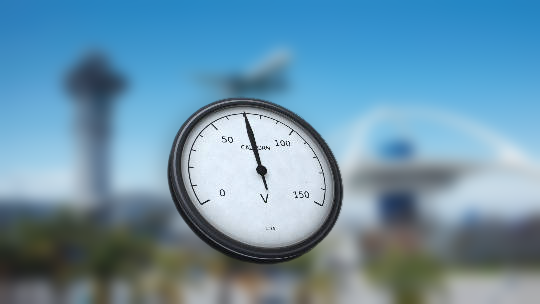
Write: 70 V
